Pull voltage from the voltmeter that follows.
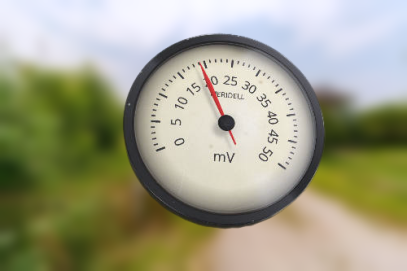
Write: 19 mV
